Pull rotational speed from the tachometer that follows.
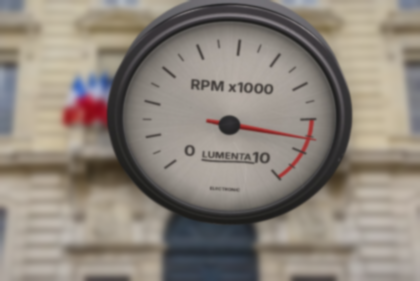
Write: 8500 rpm
